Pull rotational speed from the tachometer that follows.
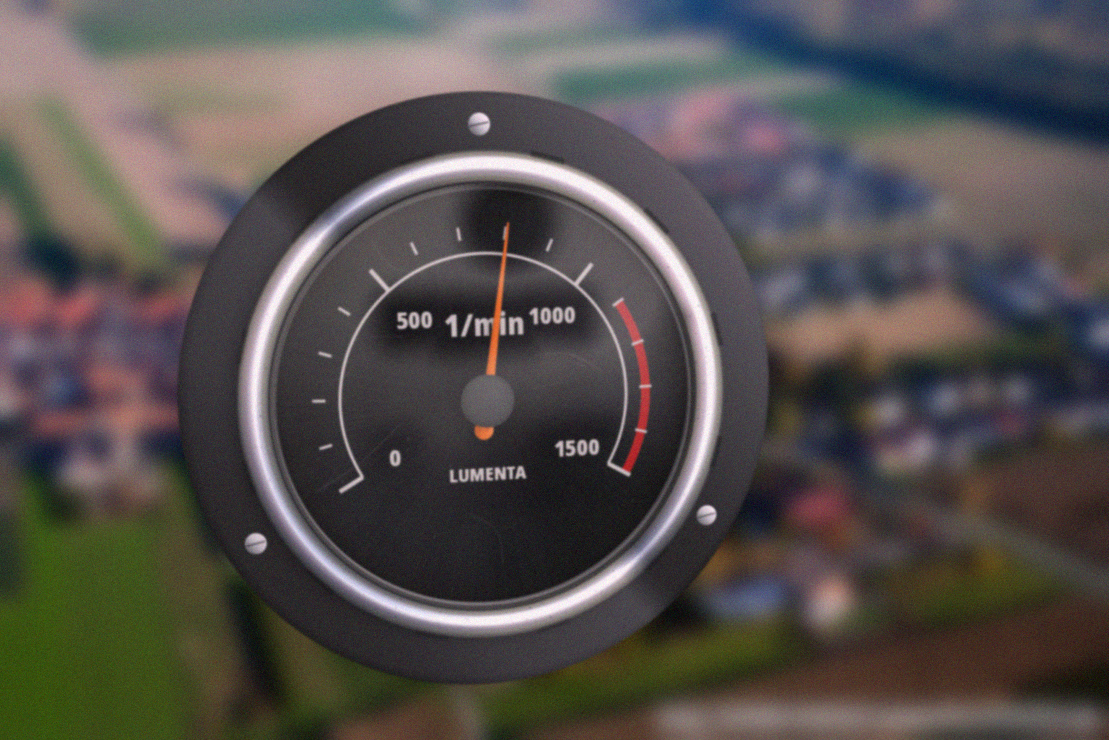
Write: 800 rpm
